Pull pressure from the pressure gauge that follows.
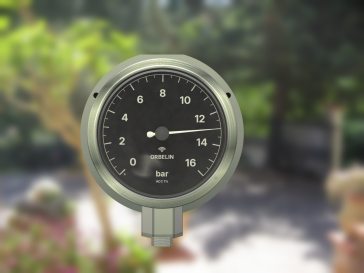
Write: 13 bar
